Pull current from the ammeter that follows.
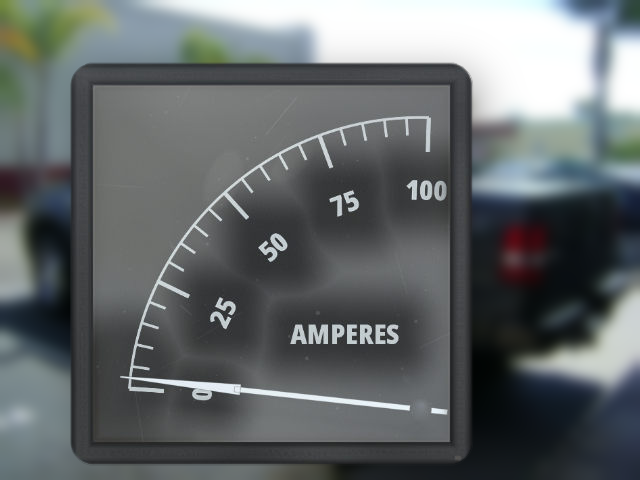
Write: 2.5 A
